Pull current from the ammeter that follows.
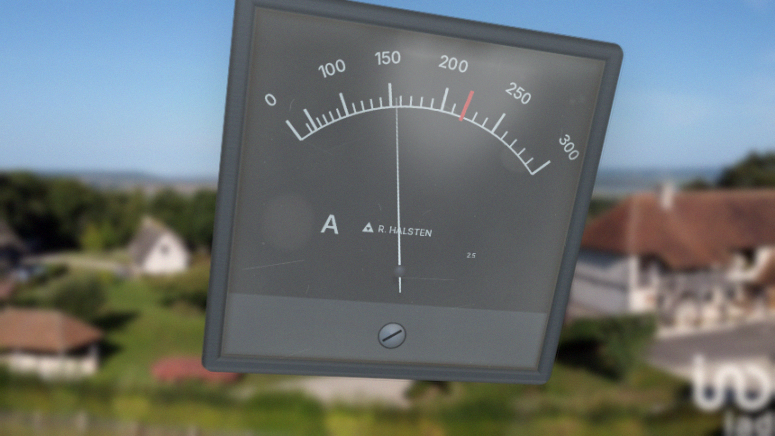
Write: 155 A
